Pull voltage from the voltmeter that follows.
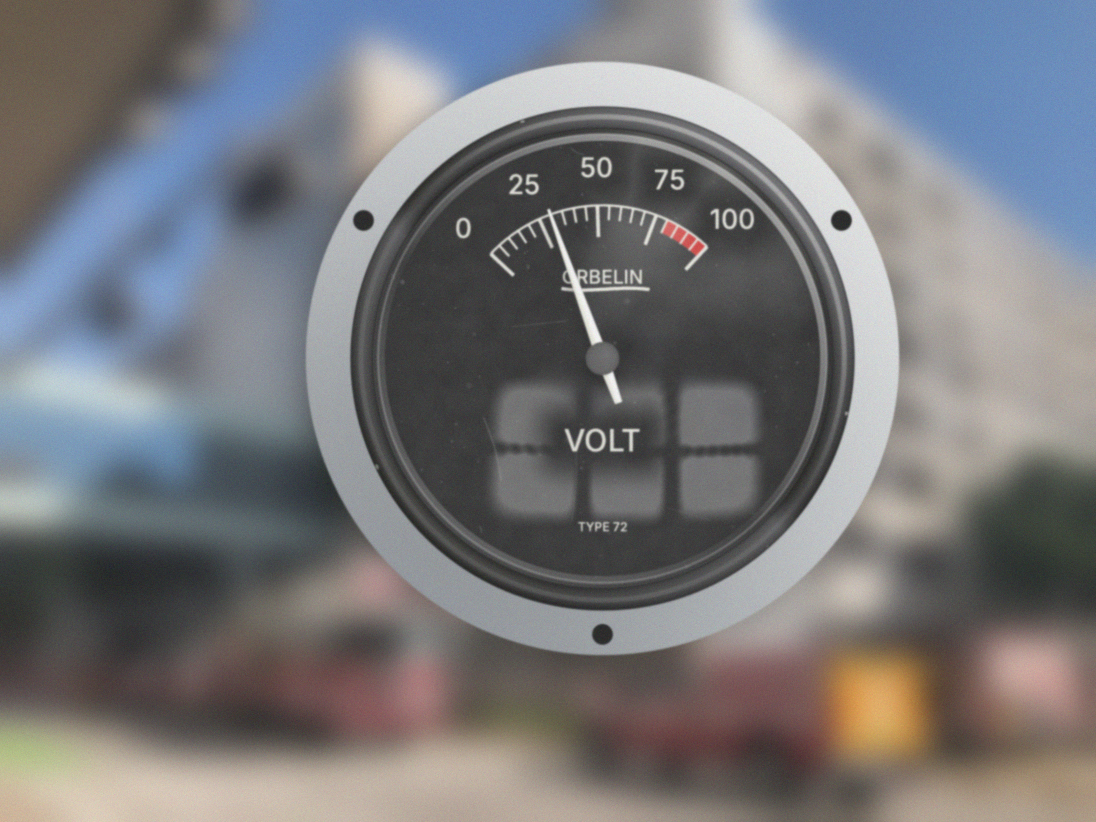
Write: 30 V
